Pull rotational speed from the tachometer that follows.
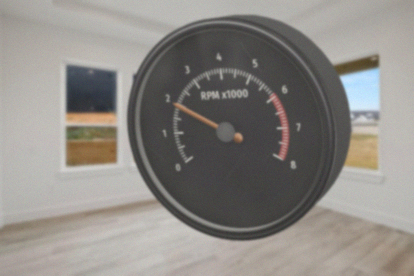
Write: 2000 rpm
